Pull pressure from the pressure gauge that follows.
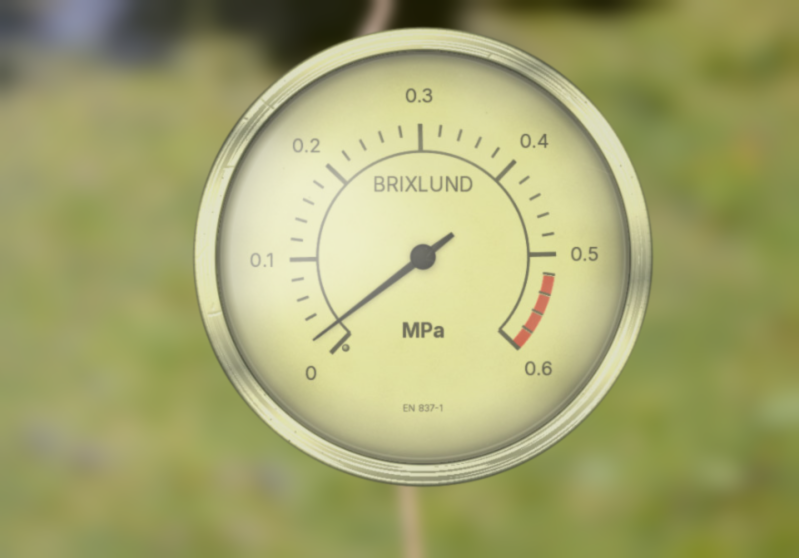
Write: 0.02 MPa
